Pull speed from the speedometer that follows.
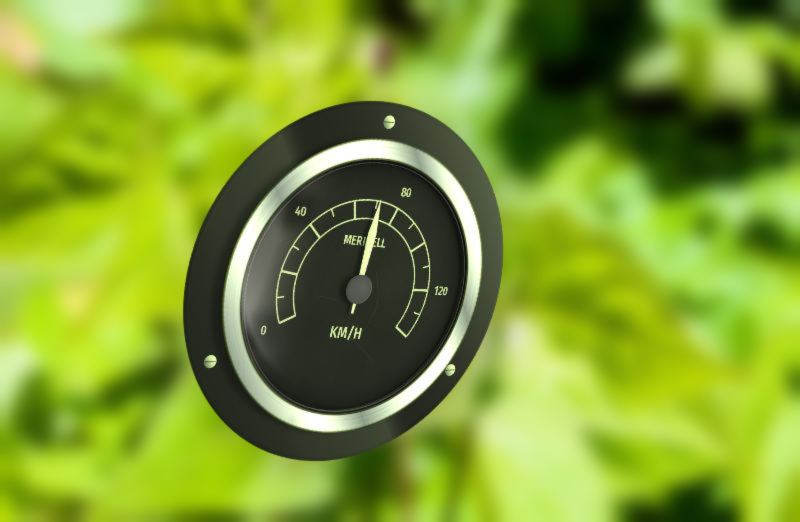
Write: 70 km/h
